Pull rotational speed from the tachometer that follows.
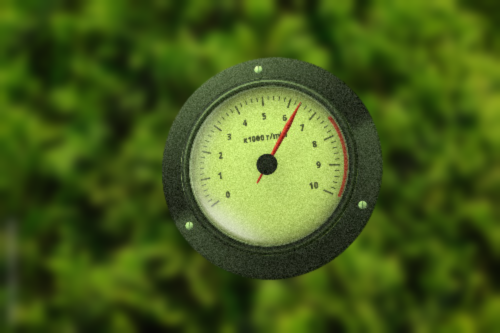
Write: 6400 rpm
